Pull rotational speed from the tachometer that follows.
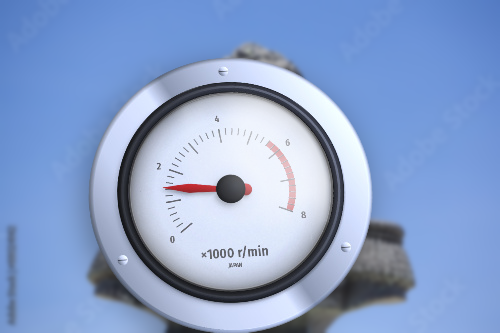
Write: 1400 rpm
